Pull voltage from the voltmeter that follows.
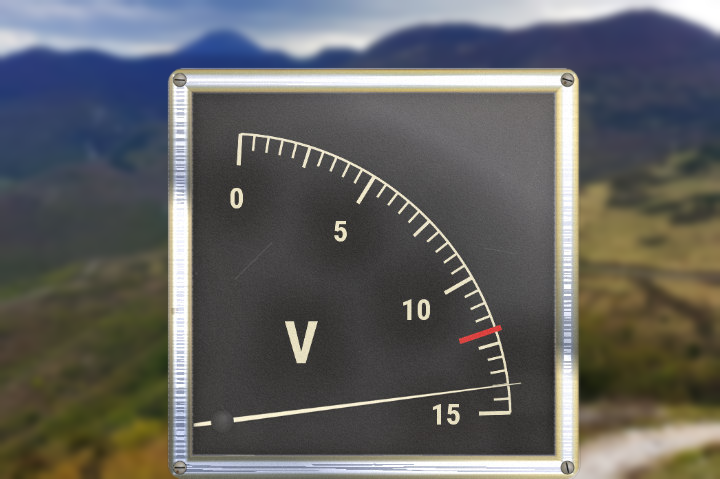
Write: 14 V
